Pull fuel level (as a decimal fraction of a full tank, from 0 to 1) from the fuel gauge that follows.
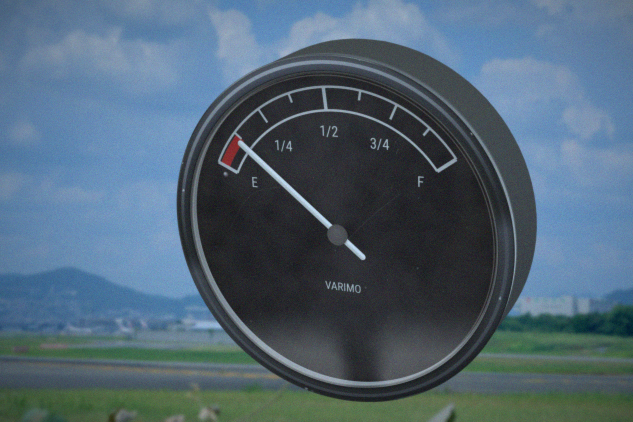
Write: 0.125
